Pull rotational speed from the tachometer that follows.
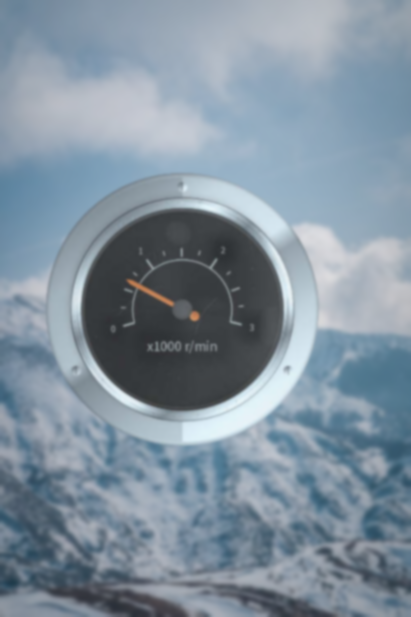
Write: 625 rpm
